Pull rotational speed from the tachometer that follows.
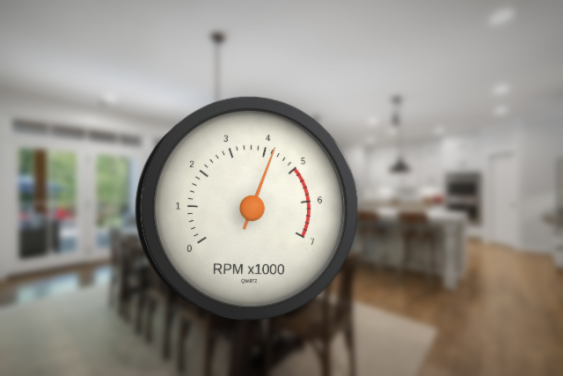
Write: 4200 rpm
